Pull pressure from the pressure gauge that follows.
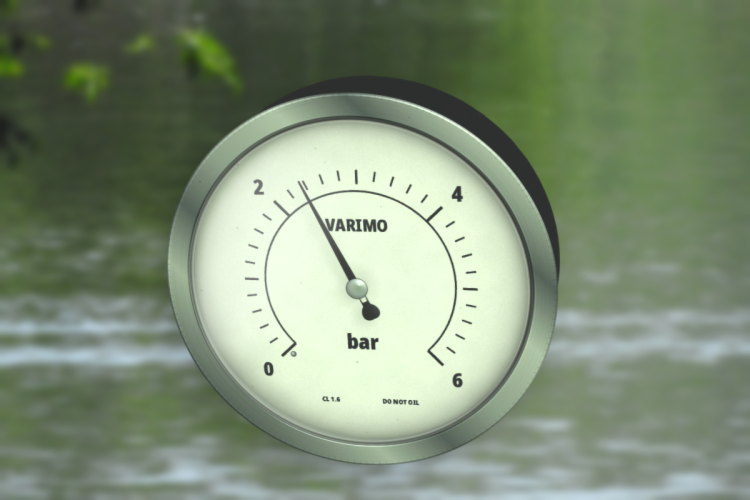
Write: 2.4 bar
